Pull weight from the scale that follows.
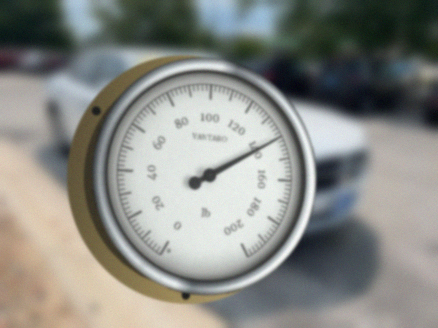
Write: 140 lb
